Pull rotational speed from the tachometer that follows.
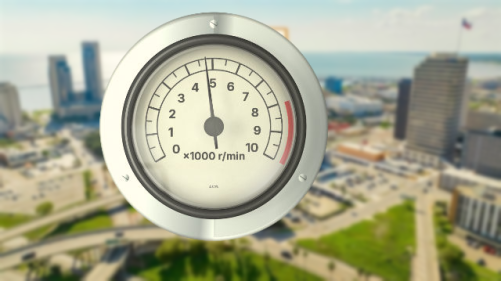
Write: 4750 rpm
